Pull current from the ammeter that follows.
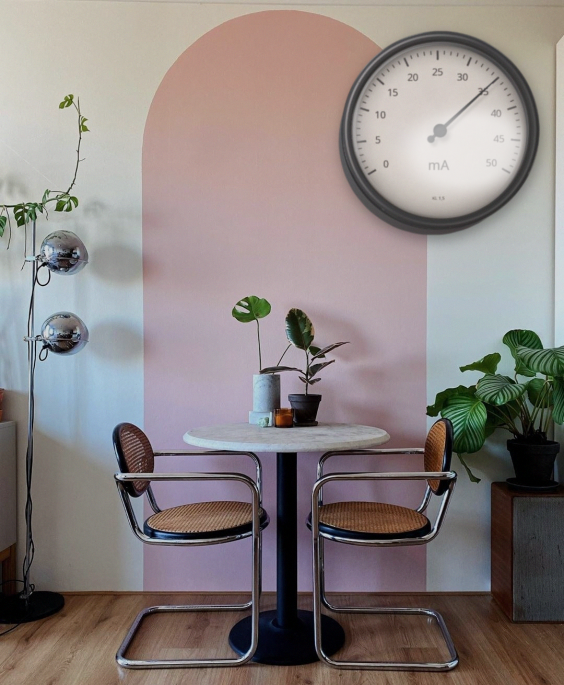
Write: 35 mA
